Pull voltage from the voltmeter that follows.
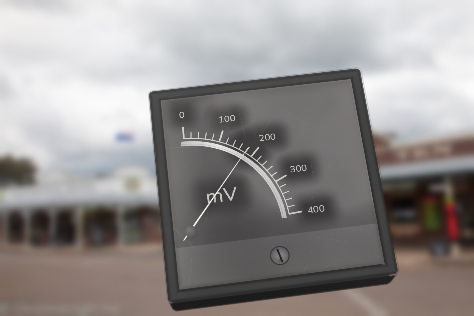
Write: 180 mV
